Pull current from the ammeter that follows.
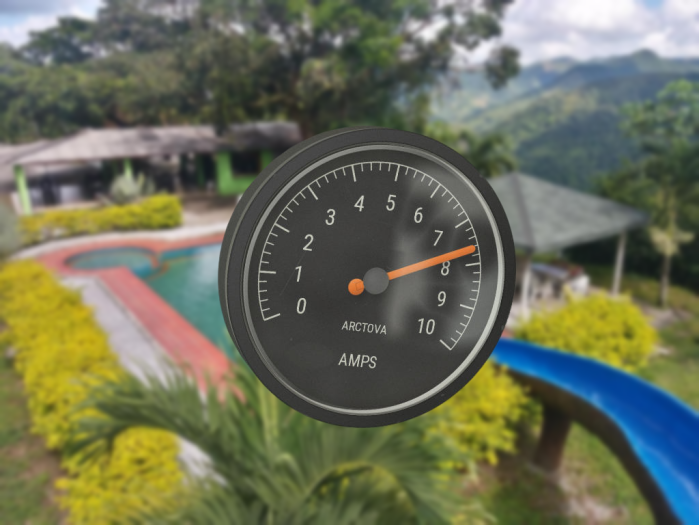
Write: 7.6 A
